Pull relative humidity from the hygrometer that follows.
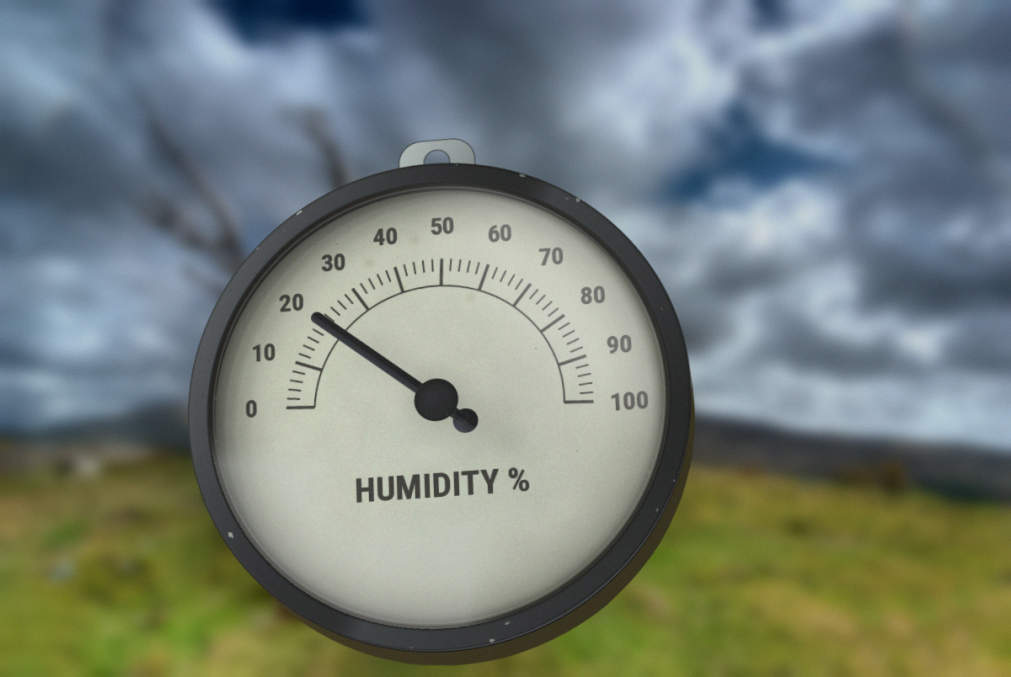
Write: 20 %
